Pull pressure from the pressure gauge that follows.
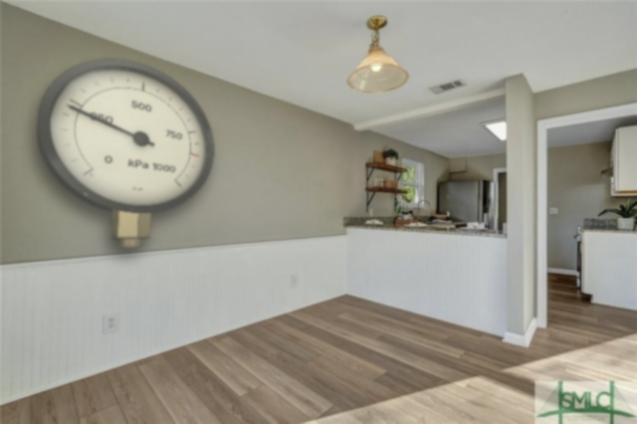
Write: 225 kPa
